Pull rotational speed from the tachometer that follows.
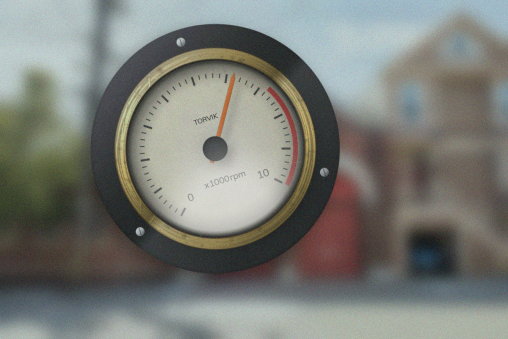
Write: 6200 rpm
